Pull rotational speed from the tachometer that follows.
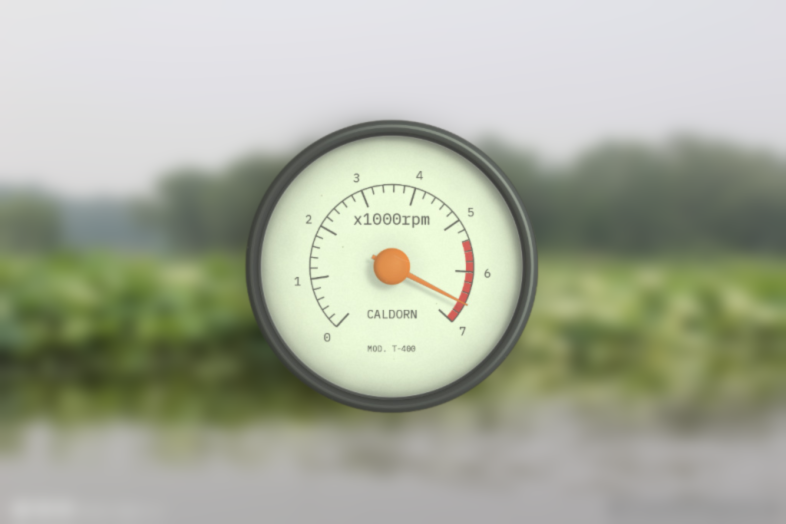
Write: 6600 rpm
